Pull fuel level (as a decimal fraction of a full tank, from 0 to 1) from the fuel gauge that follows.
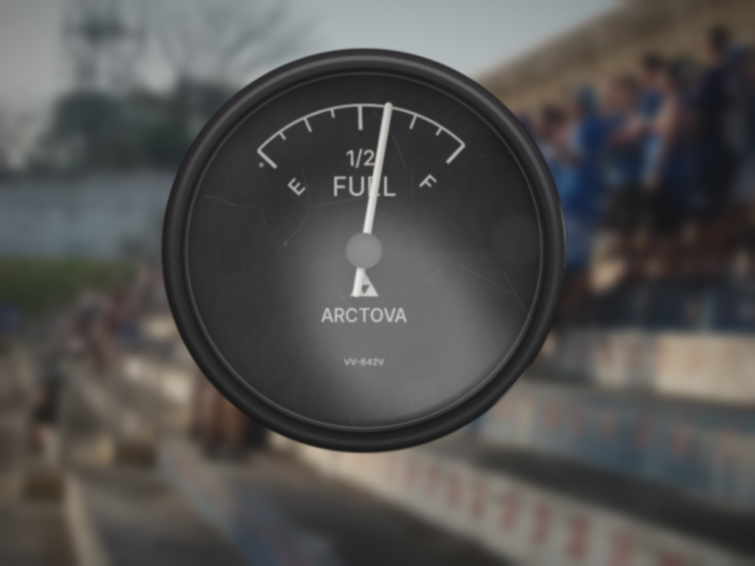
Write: 0.625
